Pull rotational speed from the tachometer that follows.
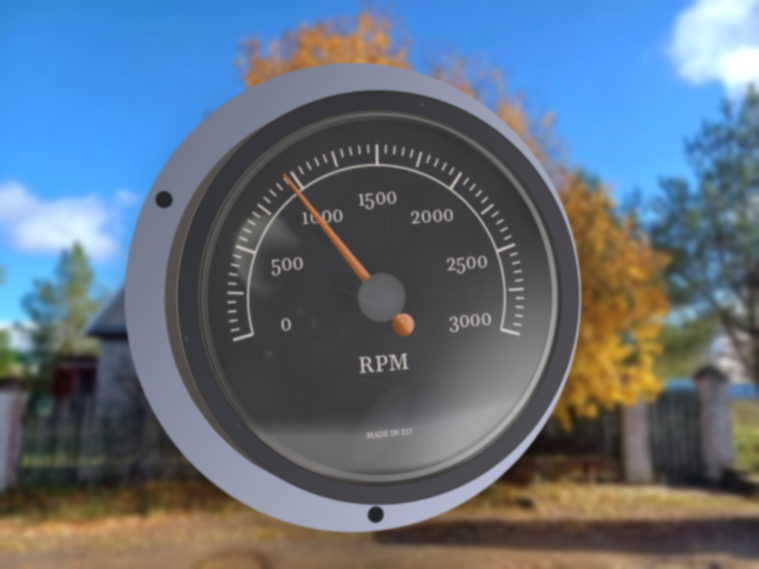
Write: 950 rpm
